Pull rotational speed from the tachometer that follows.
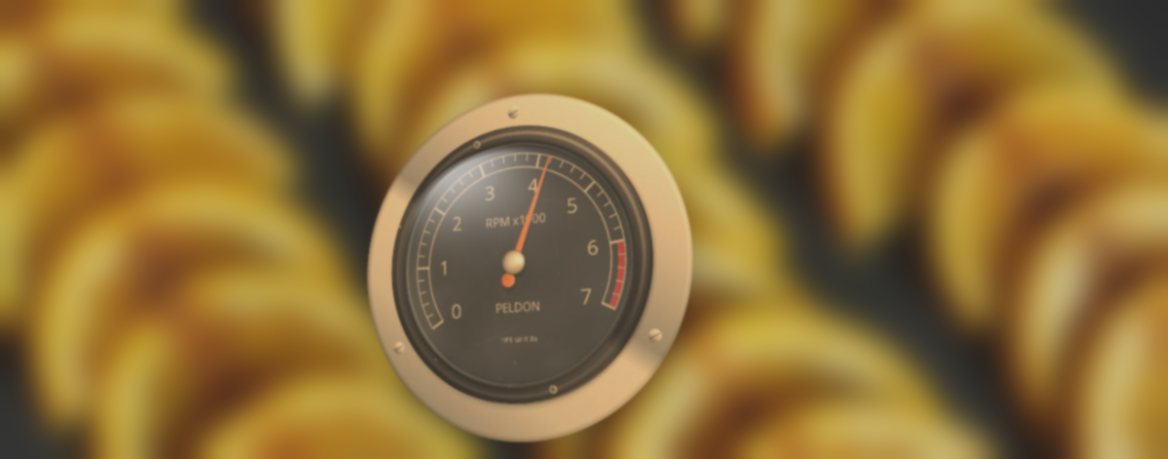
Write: 4200 rpm
